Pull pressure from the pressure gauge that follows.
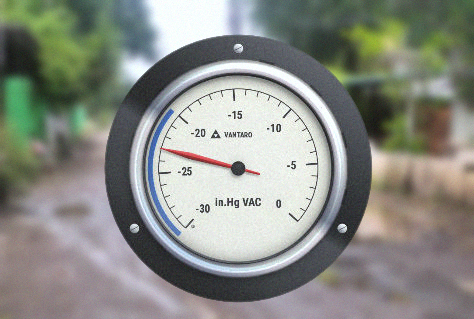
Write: -23 inHg
